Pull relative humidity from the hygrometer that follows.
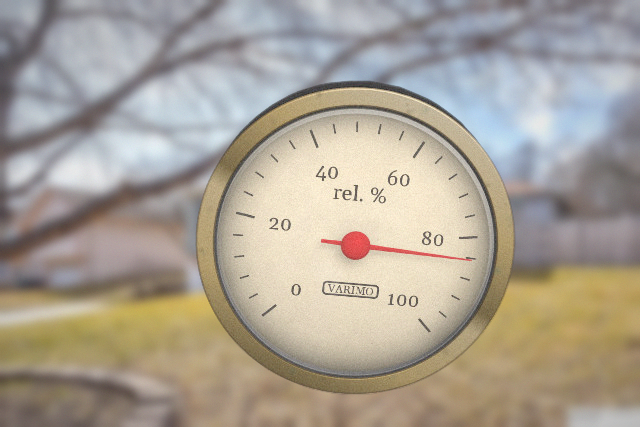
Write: 84 %
